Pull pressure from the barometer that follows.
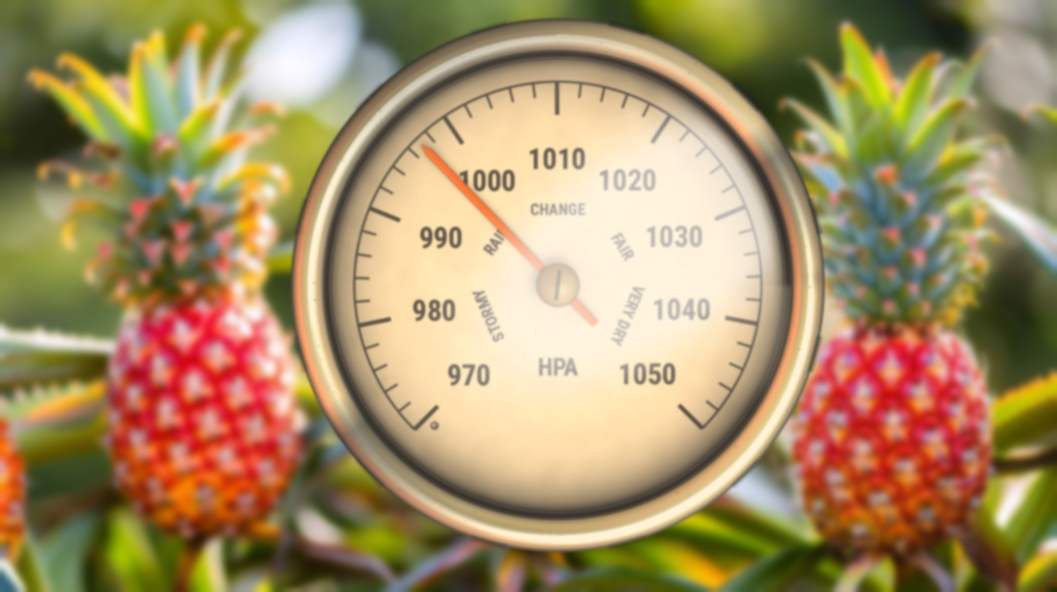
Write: 997 hPa
